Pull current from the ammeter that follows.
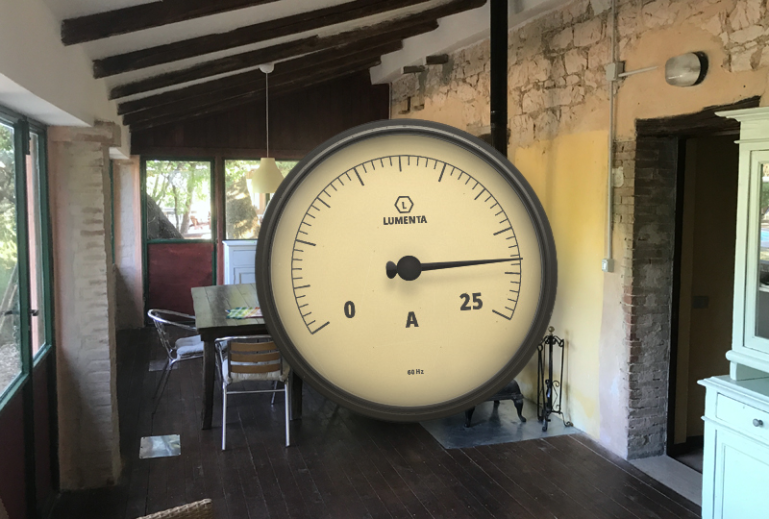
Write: 21.75 A
